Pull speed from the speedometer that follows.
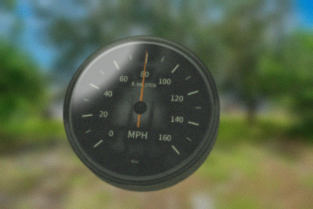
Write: 80 mph
